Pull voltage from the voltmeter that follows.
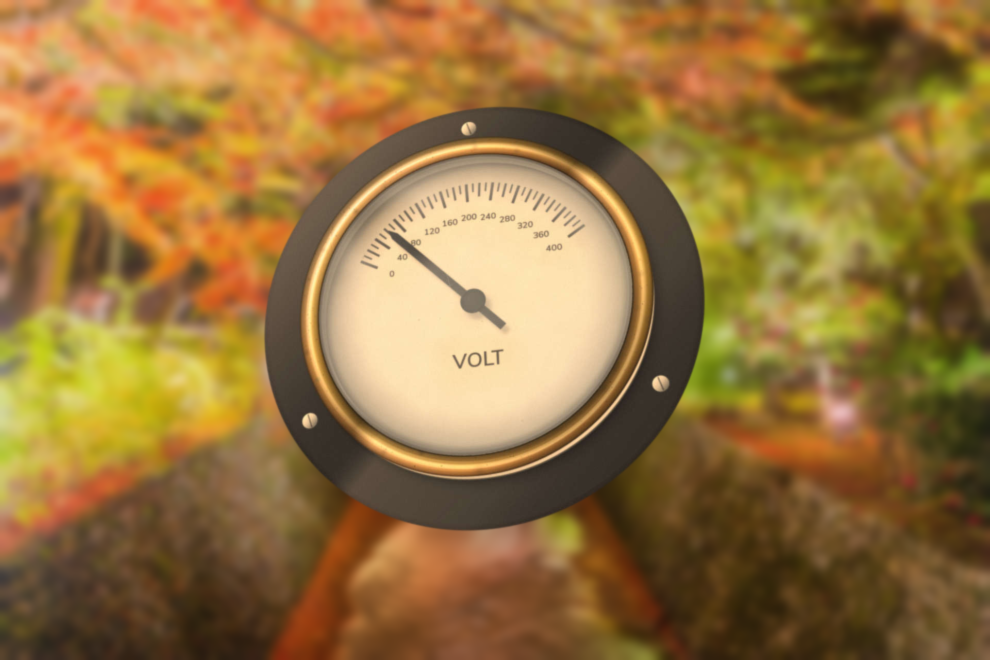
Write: 60 V
